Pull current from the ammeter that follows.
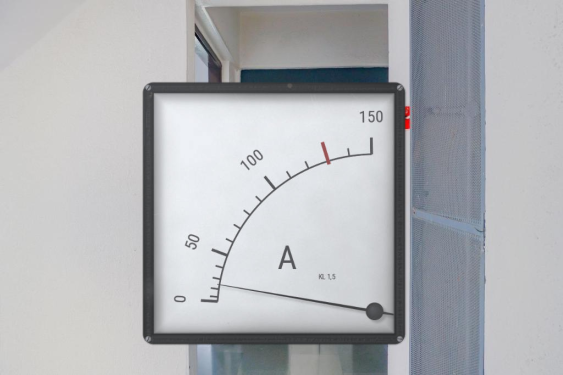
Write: 25 A
